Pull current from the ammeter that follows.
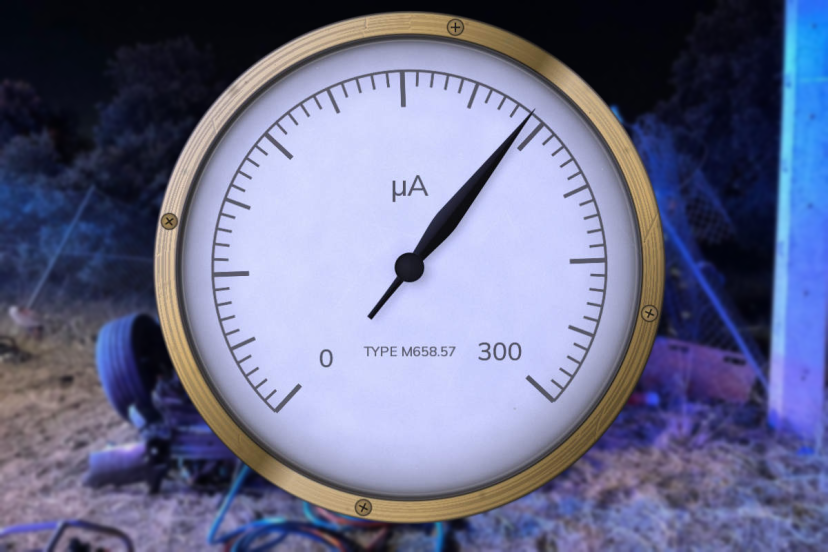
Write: 195 µA
